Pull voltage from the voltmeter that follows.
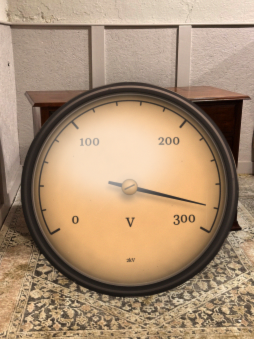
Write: 280 V
